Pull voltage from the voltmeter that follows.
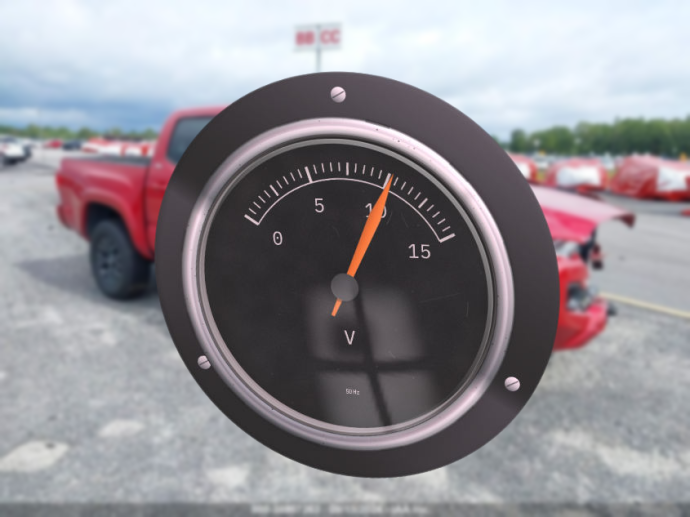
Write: 10.25 V
